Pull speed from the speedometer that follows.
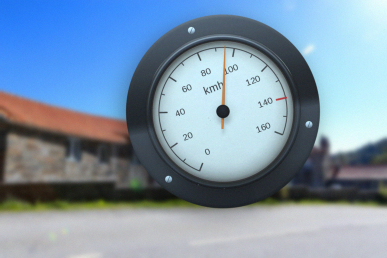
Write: 95 km/h
